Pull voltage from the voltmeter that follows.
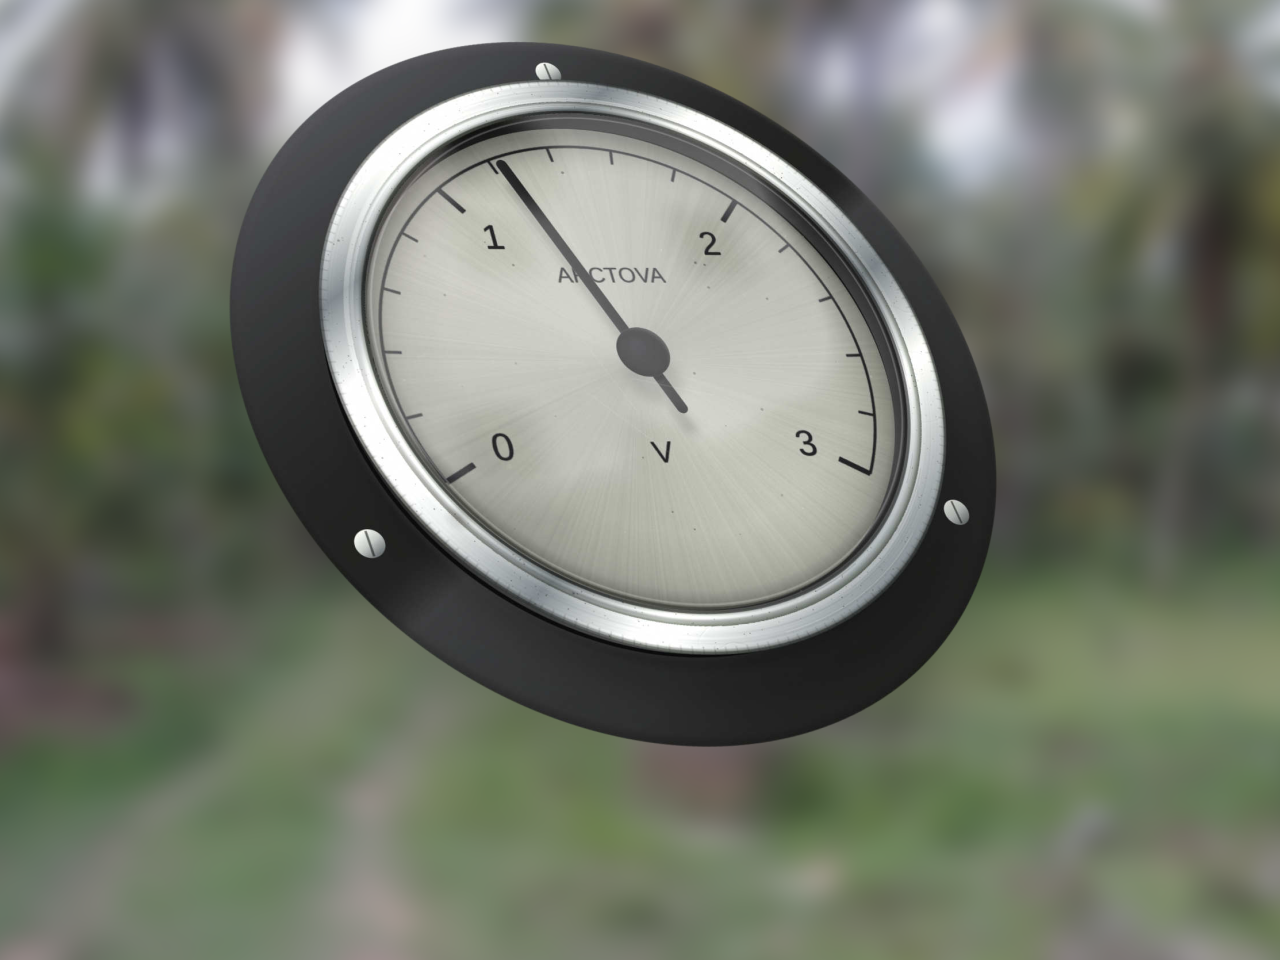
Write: 1.2 V
